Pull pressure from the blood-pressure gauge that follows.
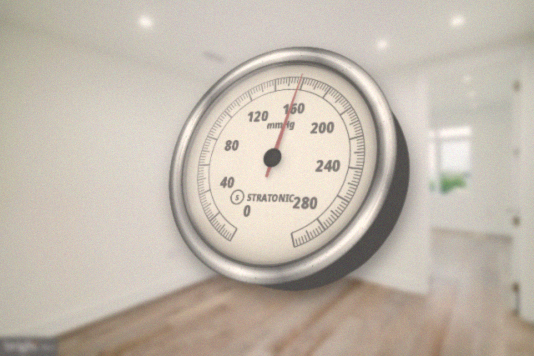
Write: 160 mmHg
